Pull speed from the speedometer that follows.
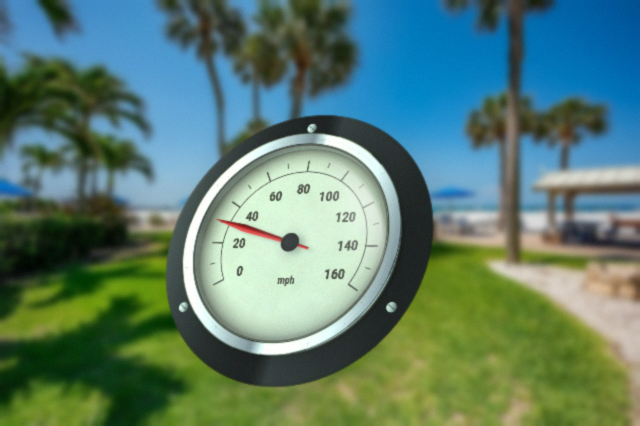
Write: 30 mph
